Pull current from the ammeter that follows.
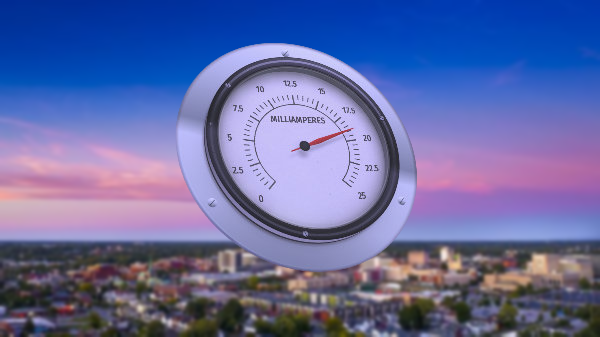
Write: 19 mA
